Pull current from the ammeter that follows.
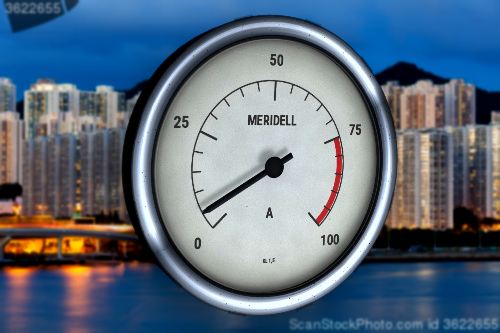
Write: 5 A
